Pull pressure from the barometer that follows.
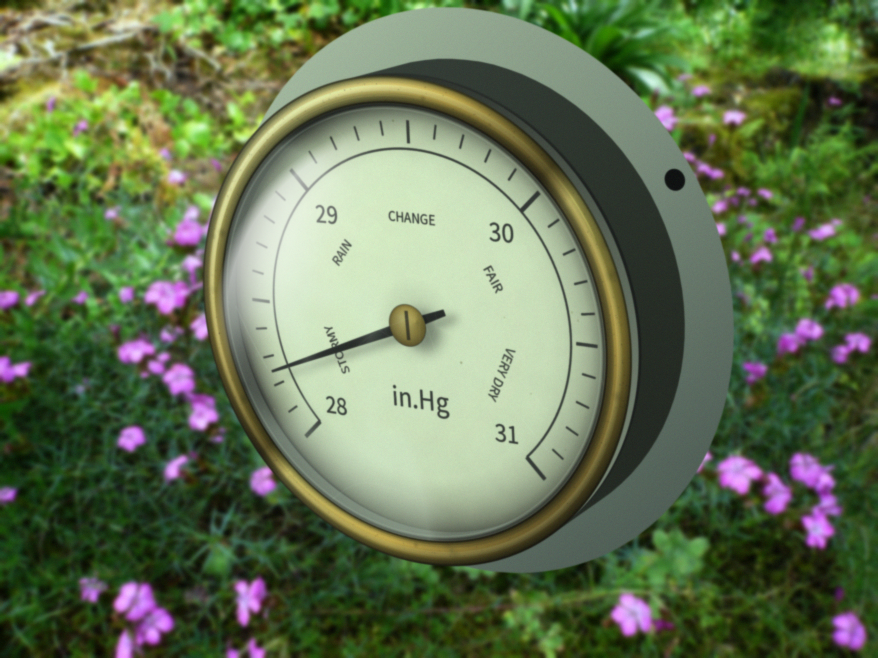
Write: 28.25 inHg
